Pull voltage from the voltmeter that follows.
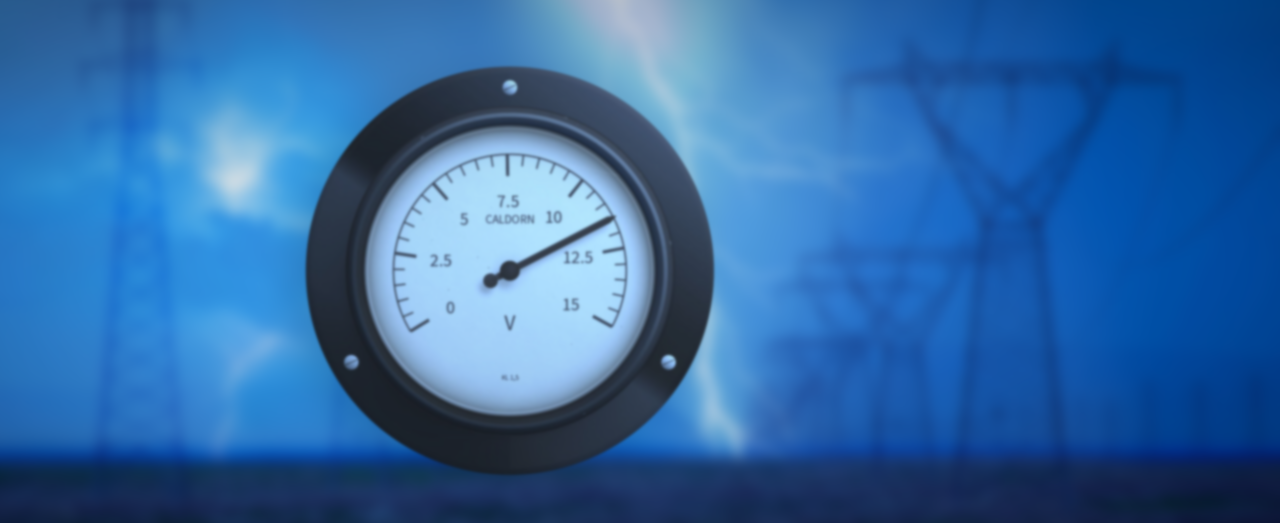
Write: 11.5 V
